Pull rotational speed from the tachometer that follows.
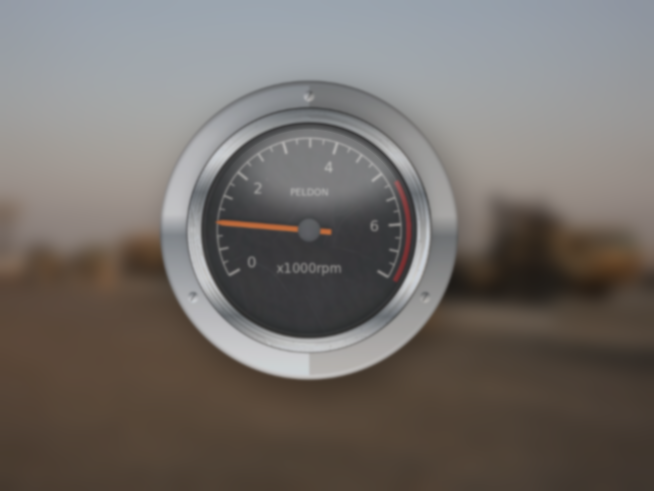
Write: 1000 rpm
